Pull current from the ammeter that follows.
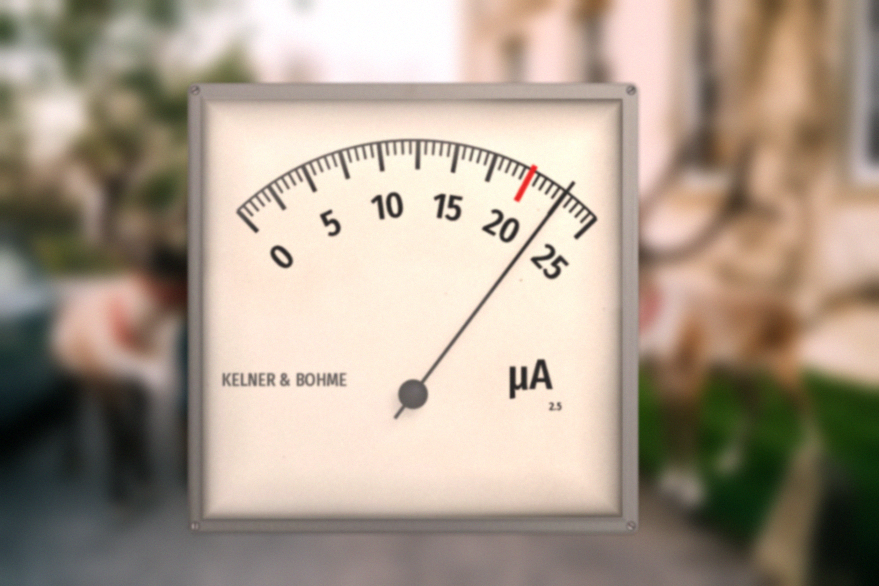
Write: 22.5 µA
